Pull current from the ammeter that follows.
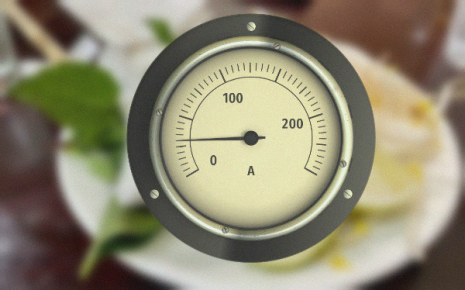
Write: 30 A
